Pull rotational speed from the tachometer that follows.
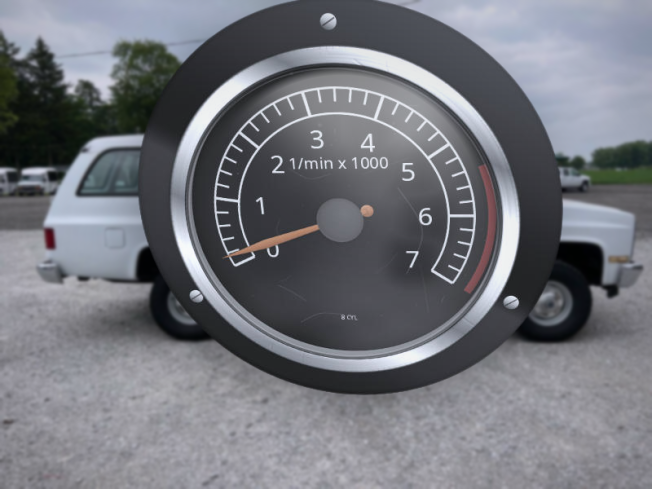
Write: 200 rpm
